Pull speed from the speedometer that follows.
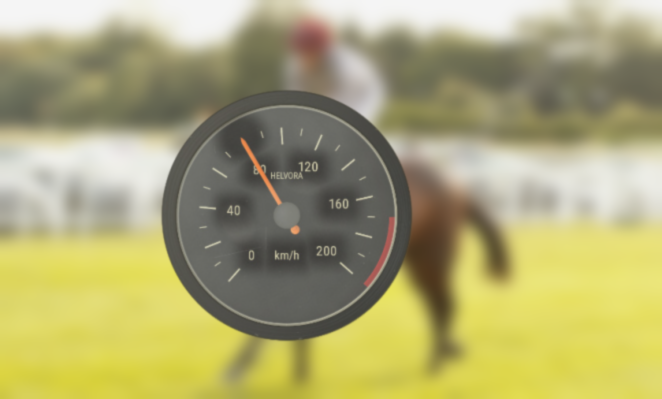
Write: 80 km/h
